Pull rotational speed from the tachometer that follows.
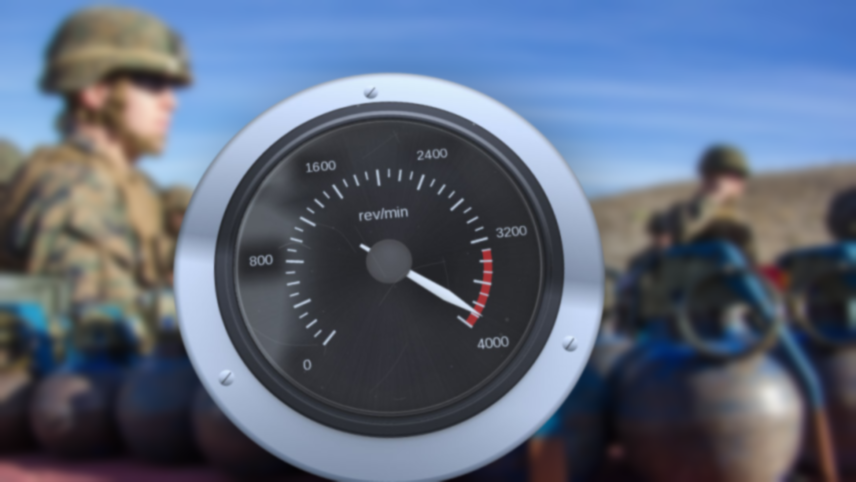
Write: 3900 rpm
